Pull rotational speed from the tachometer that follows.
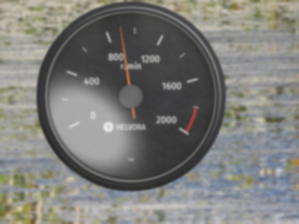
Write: 900 rpm
